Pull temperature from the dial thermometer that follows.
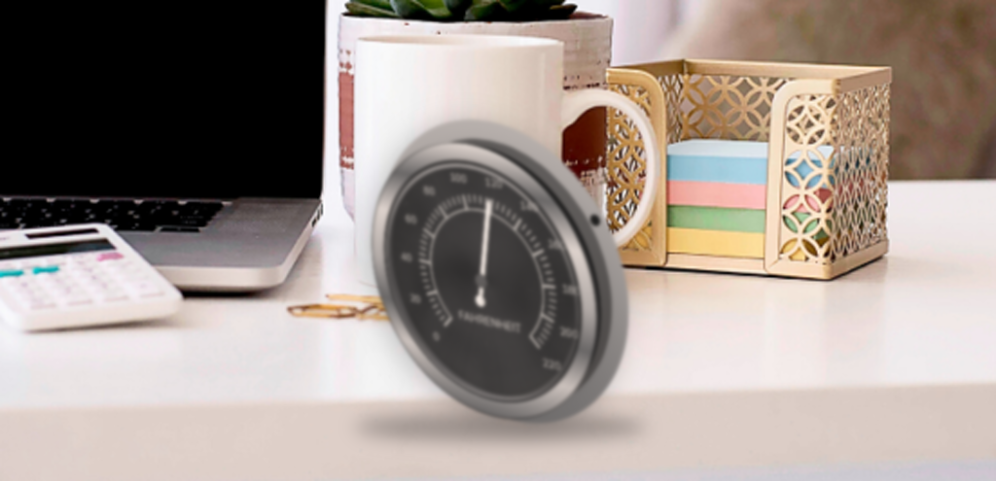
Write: 120 °F
